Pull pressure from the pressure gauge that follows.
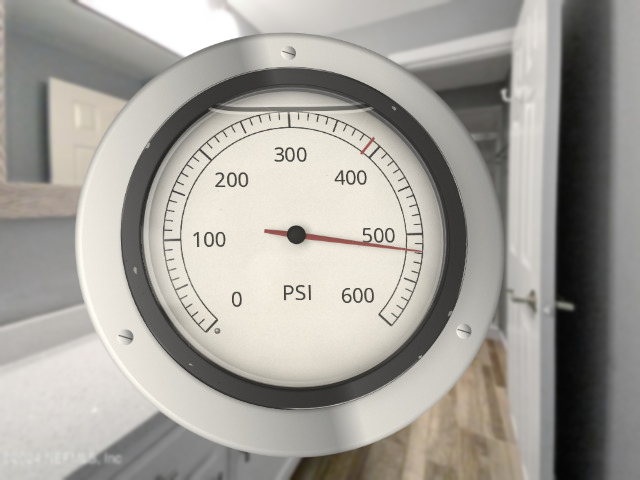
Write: 520 psi
